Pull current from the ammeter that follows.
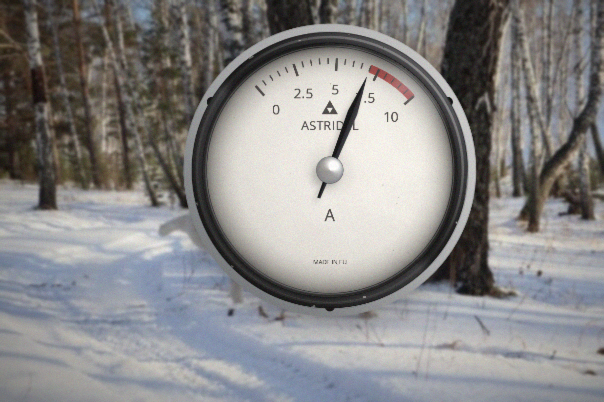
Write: 7 A
